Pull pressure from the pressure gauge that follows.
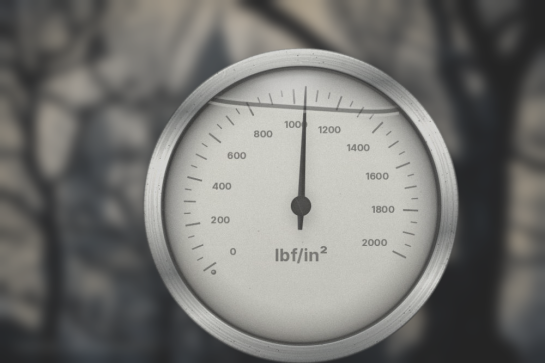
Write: 1050 psi
